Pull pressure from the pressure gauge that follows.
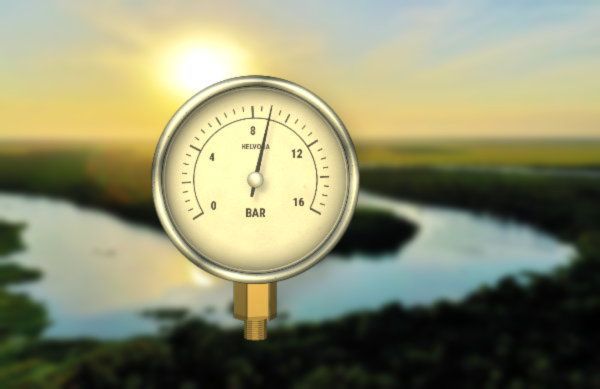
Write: 9 bar
